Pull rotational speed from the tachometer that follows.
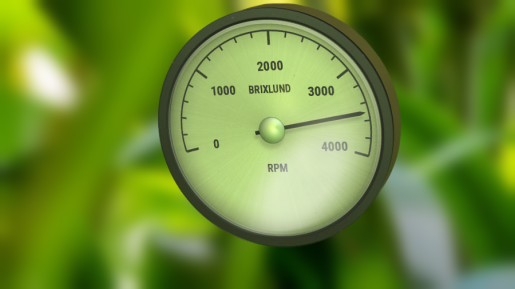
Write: 3500 rpm
